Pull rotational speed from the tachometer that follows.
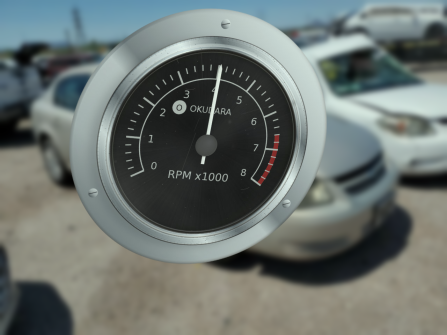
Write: 4000 rpm
